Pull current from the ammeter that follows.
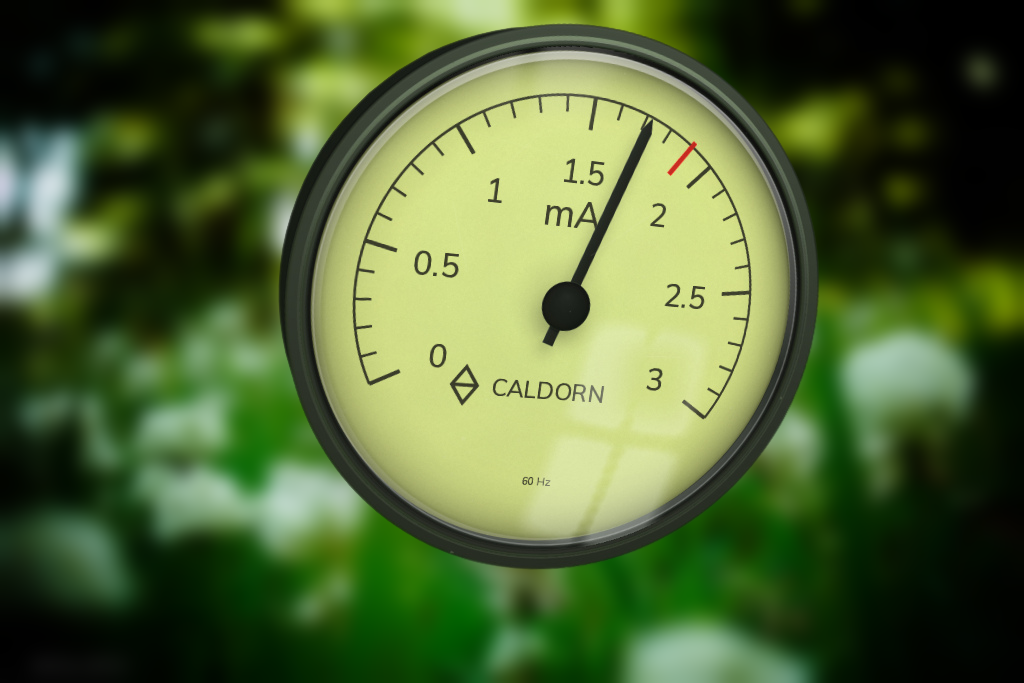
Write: 1.7 mA
